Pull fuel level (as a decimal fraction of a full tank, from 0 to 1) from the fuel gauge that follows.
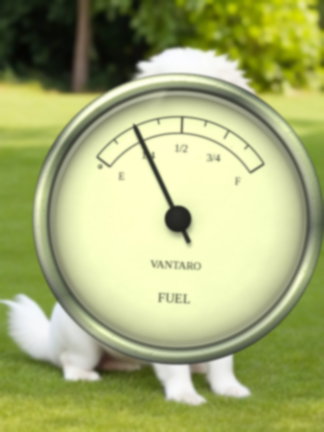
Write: 0.25
